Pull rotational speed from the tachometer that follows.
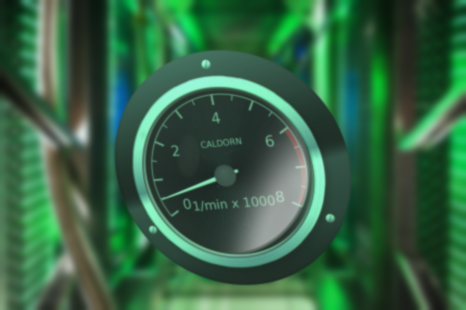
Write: 500 rpm
